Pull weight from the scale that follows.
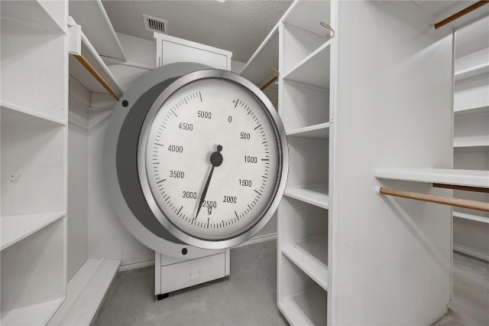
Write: 2750 g
